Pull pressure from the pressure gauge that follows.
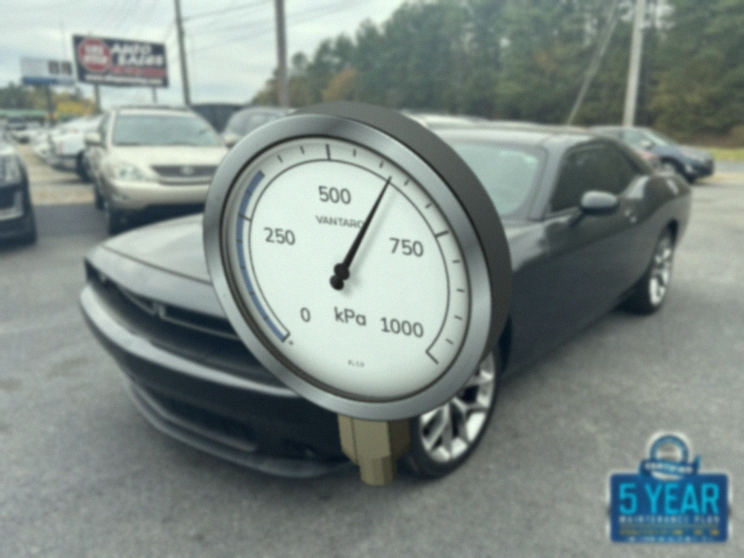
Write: 625 kPa
